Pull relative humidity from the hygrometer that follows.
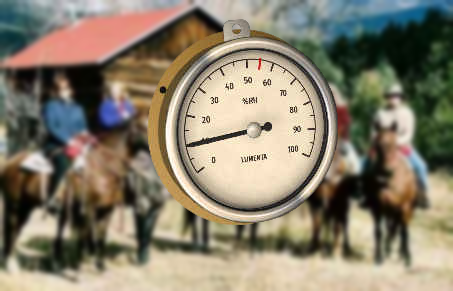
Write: 10 %
